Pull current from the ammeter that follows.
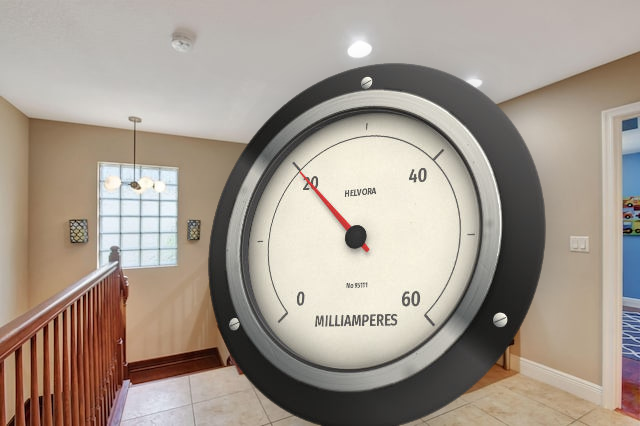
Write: 20 mA
